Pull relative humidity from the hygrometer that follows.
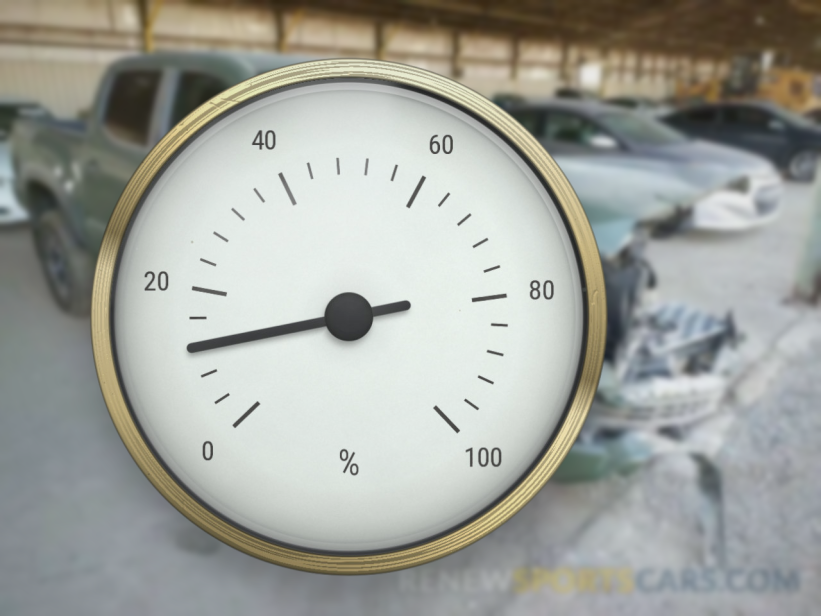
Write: 12 %
